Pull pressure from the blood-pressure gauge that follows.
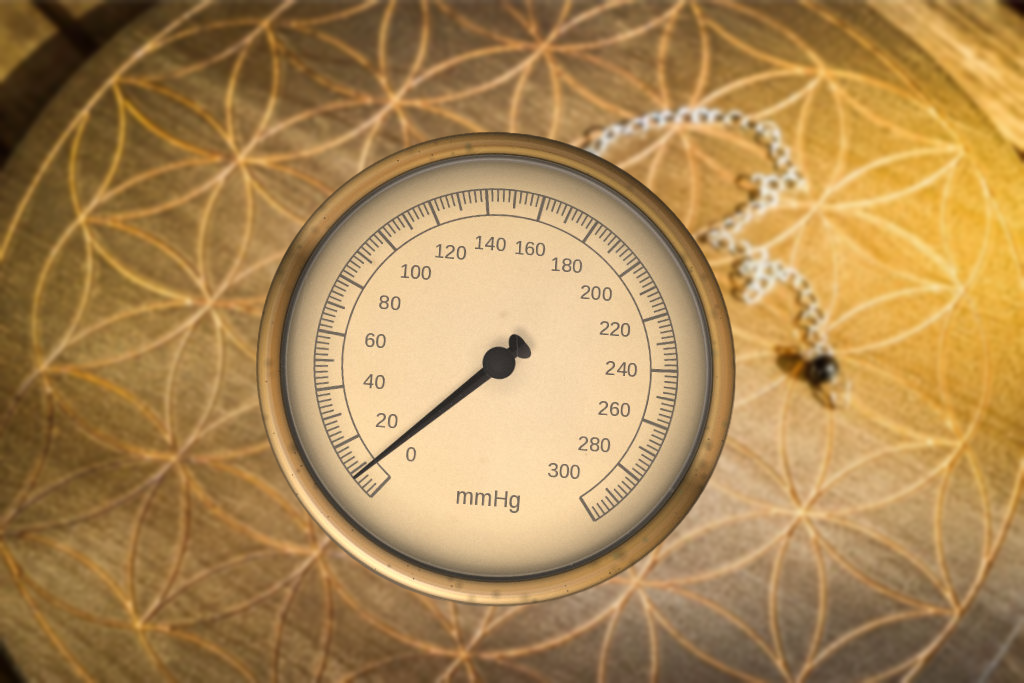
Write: 8 mmHg
